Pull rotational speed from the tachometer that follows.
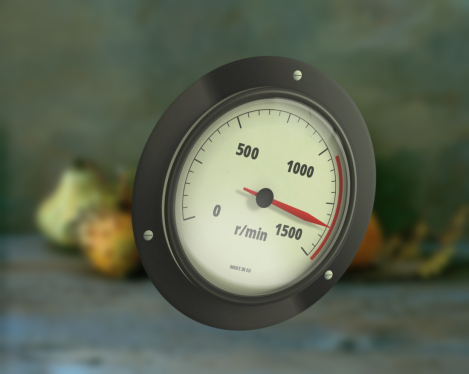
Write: 1350 rpm
